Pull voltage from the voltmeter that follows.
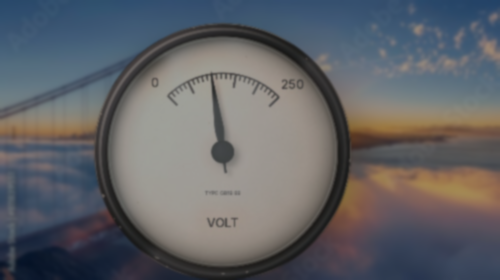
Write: 100 V
